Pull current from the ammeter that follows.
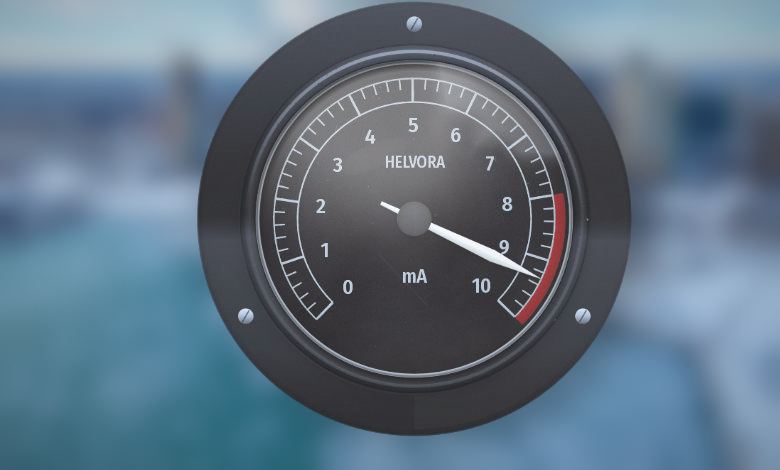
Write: 9.3 mA
